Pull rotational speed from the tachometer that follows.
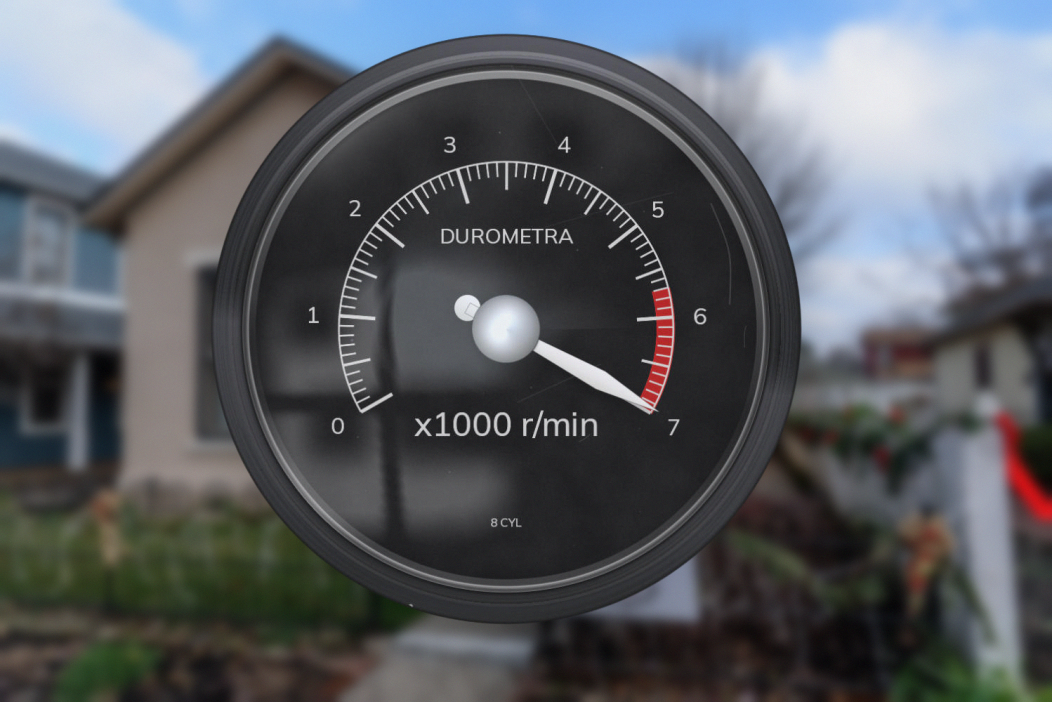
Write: 6950 rpm
